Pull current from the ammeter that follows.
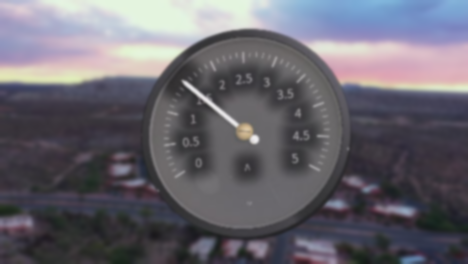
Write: 1.5 A
